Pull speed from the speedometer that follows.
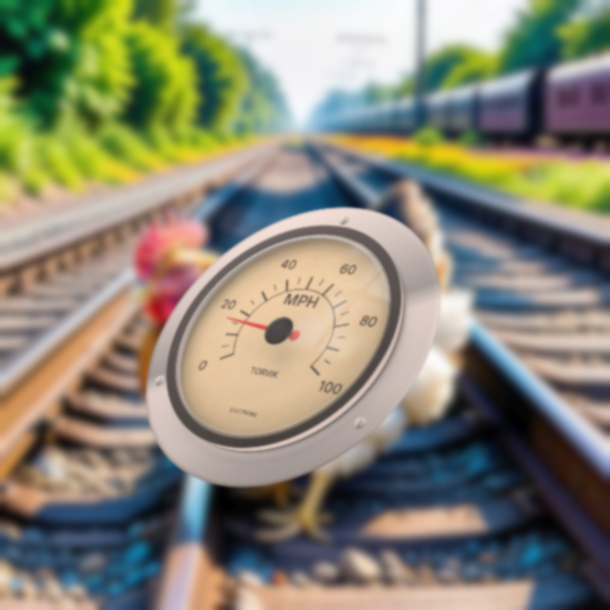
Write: 15 mph
